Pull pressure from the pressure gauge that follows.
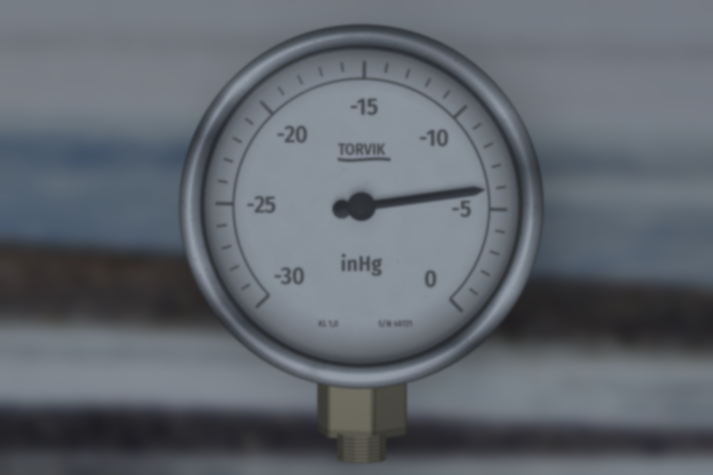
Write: -6 inHg
